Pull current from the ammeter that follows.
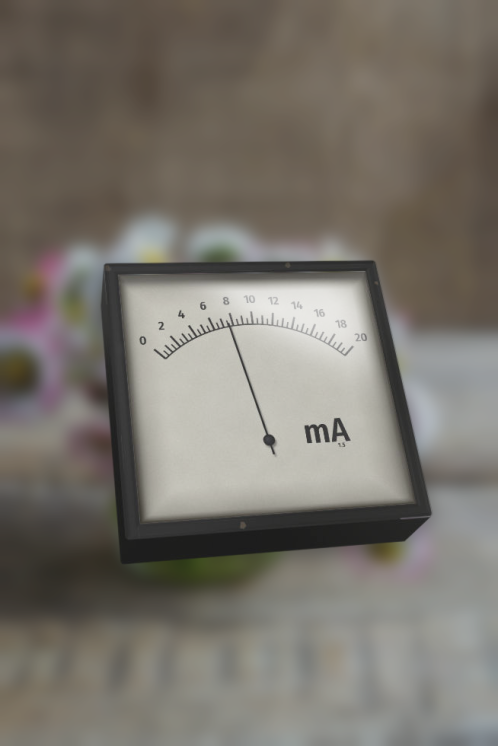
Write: 7.5 mA
